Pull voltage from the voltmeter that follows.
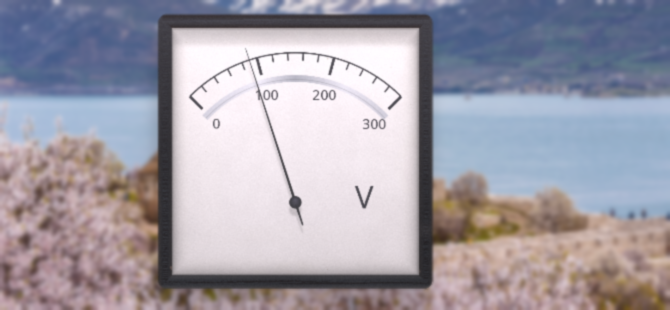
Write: 90 V
